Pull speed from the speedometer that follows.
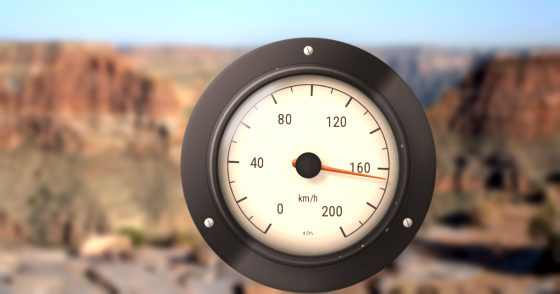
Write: 165 km/h
